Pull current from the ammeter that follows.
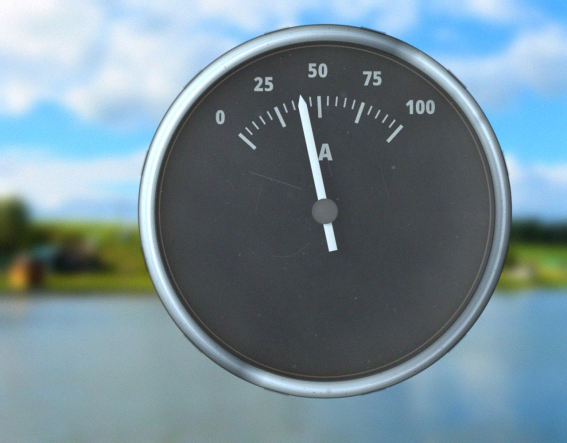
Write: 40 A
